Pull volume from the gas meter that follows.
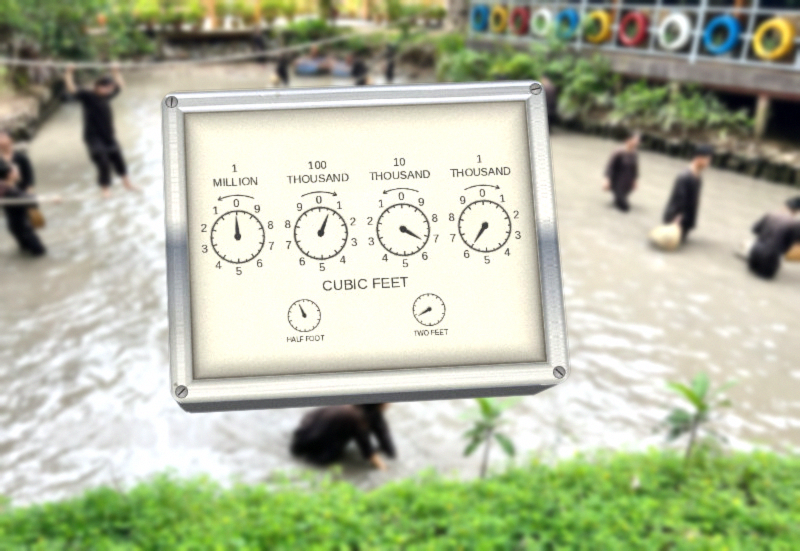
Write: 6600 ft³
